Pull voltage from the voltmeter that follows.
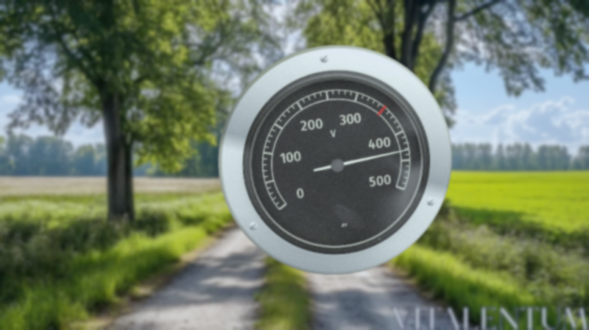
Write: 430 V
